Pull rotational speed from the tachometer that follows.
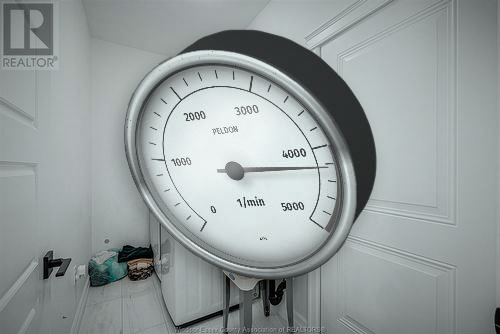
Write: 4200 rpm
